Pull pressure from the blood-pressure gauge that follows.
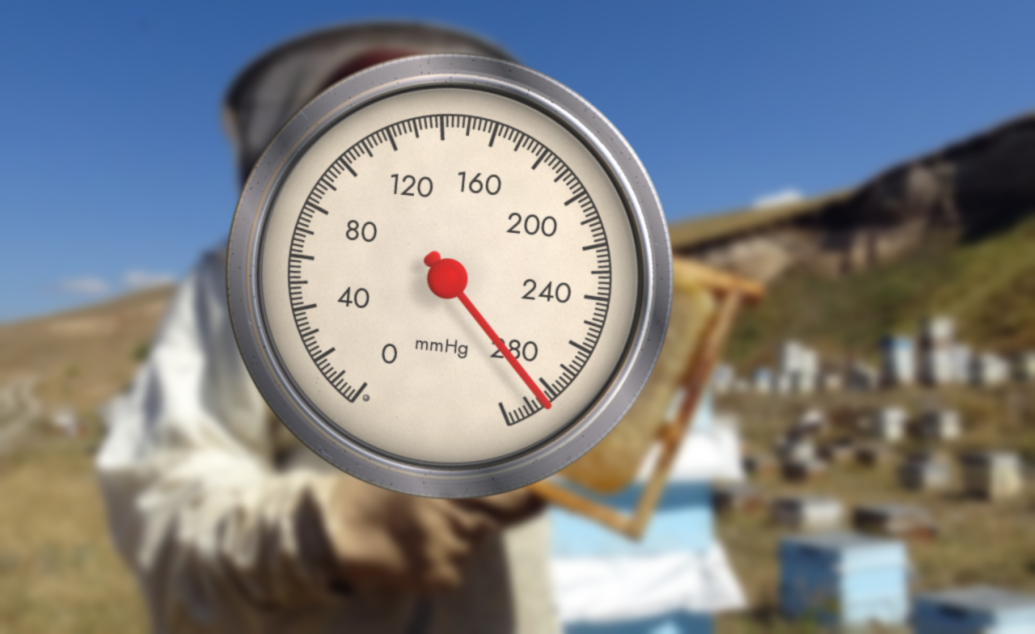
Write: 284 mmHg
